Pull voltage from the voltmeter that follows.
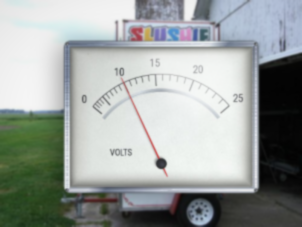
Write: 10 V
